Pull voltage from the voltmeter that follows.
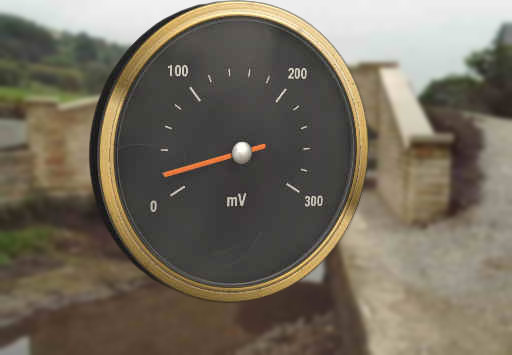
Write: 20 mV
